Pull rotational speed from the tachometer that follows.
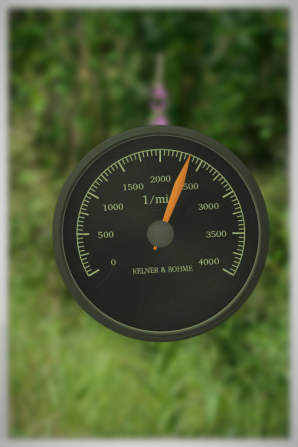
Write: 2350 rpm
